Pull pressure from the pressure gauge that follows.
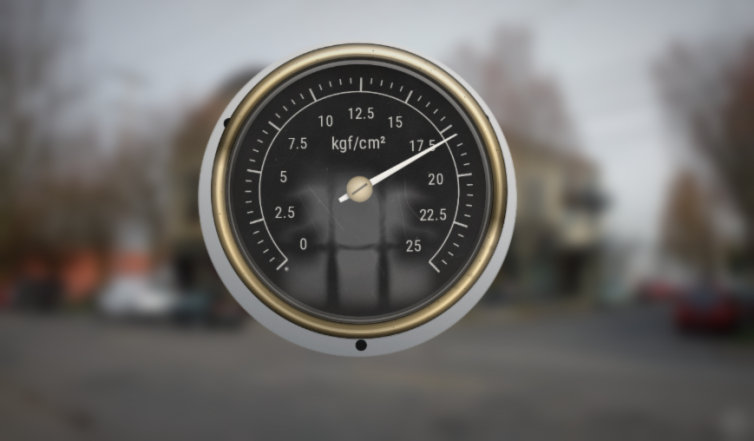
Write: 18 kg/cm²
